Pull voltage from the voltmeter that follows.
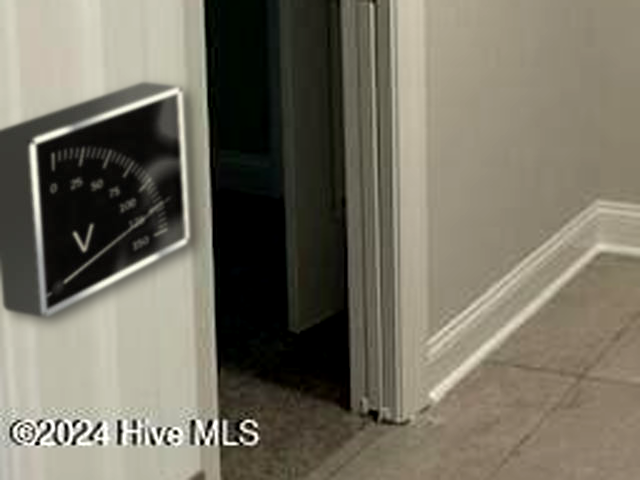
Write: 125 V
